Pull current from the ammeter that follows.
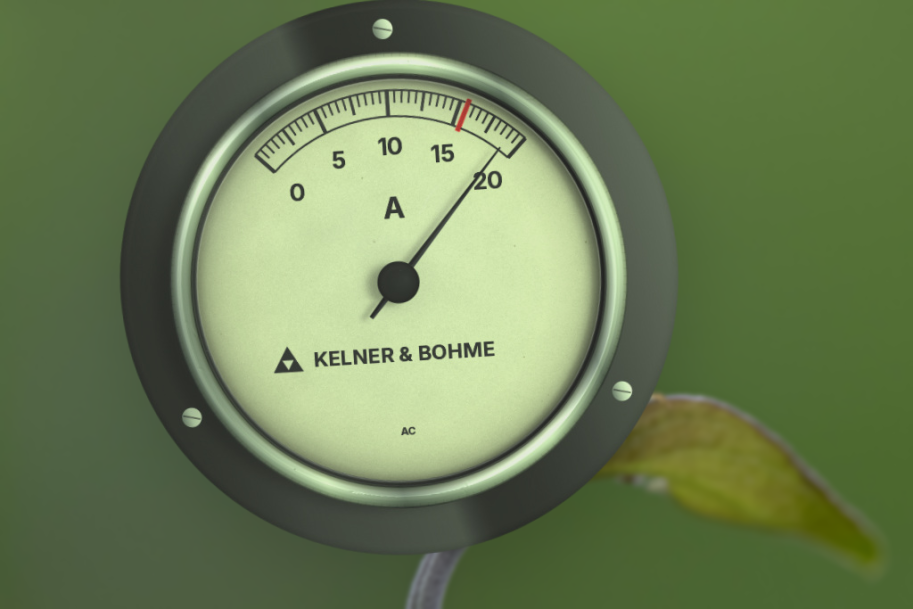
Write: 19 A
